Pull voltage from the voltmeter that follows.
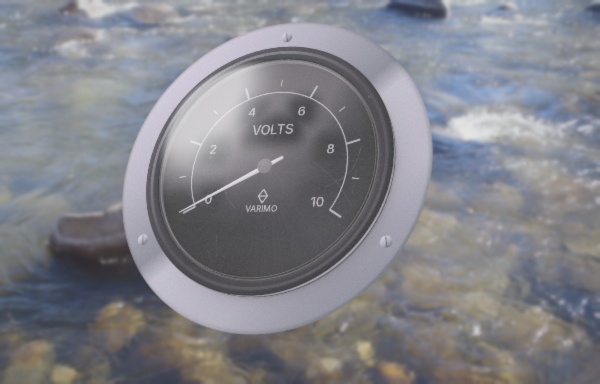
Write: 0 V
